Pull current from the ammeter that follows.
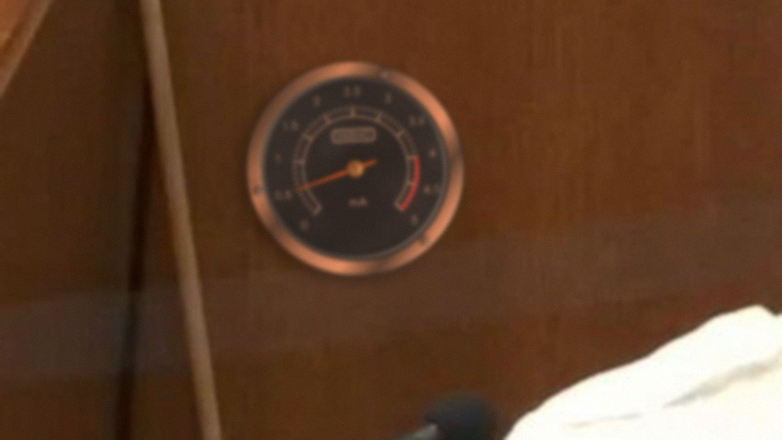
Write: 0.5 mA
